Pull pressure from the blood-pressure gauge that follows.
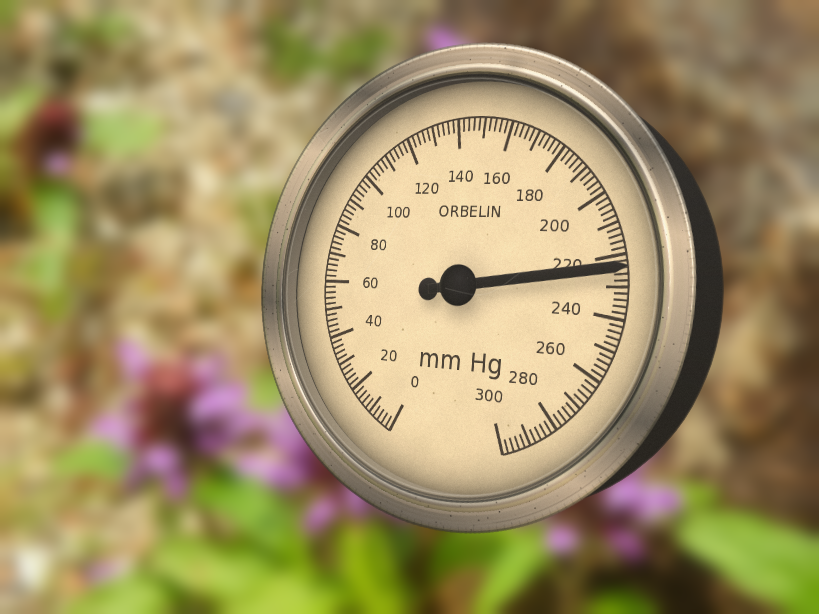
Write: 224 mmHg
